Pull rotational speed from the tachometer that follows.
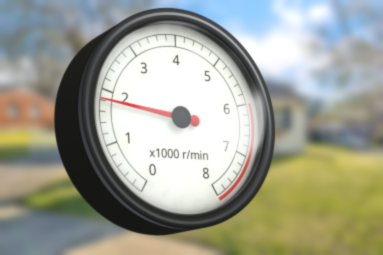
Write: 1800 rpm
